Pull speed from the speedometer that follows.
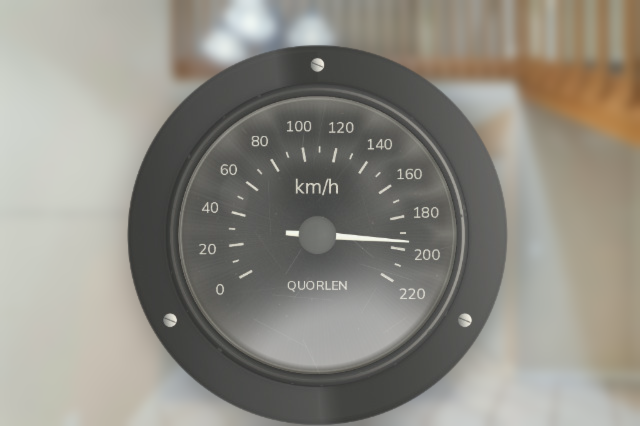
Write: 195 km/h
